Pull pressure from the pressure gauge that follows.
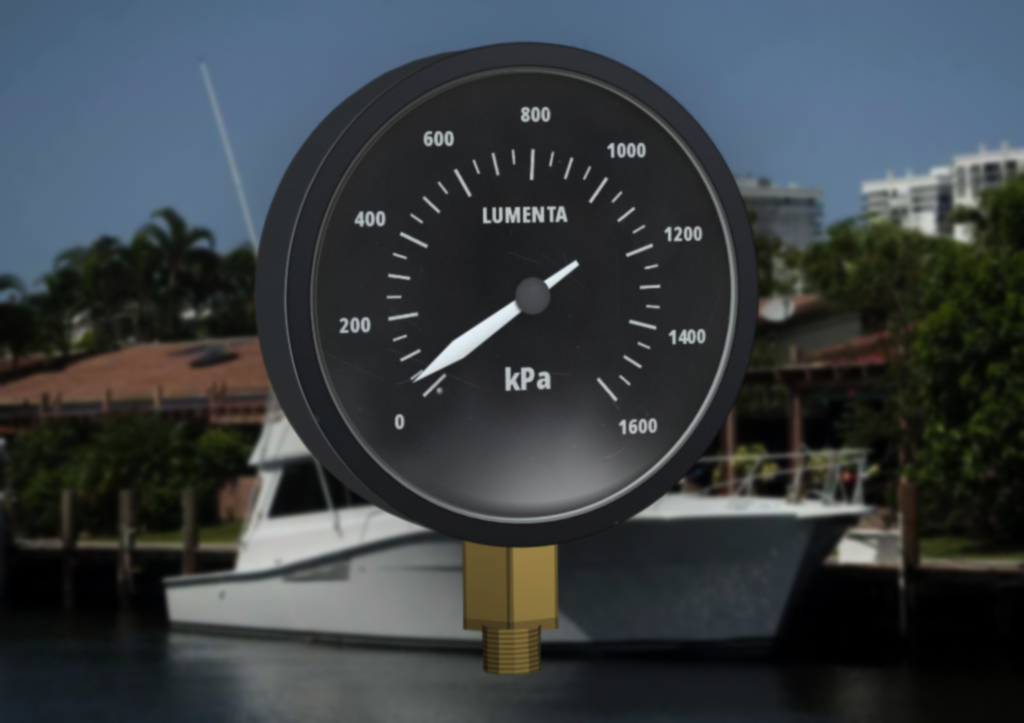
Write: 50 kPa
